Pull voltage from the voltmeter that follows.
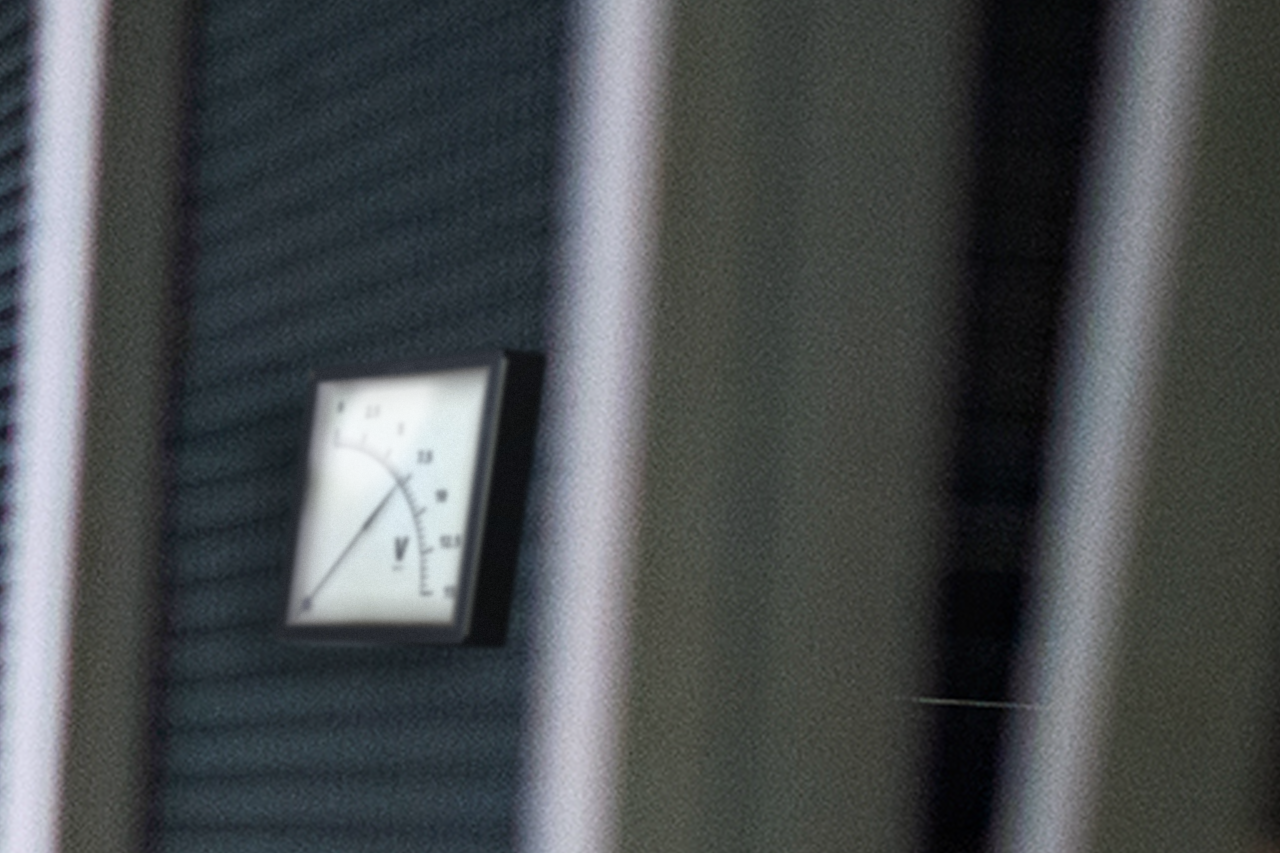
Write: 7.5 V
